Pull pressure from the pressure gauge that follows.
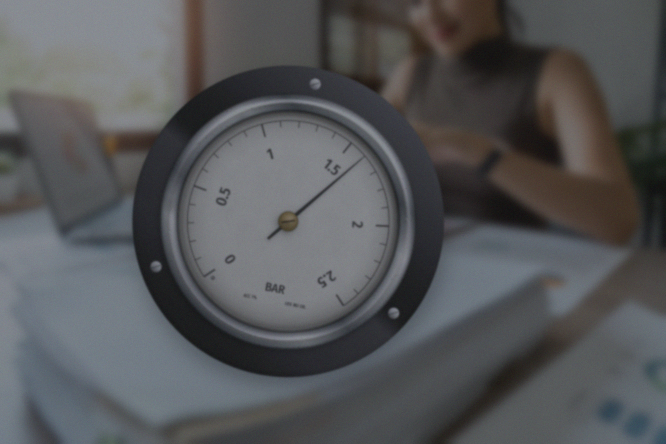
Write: 1.6 bar
